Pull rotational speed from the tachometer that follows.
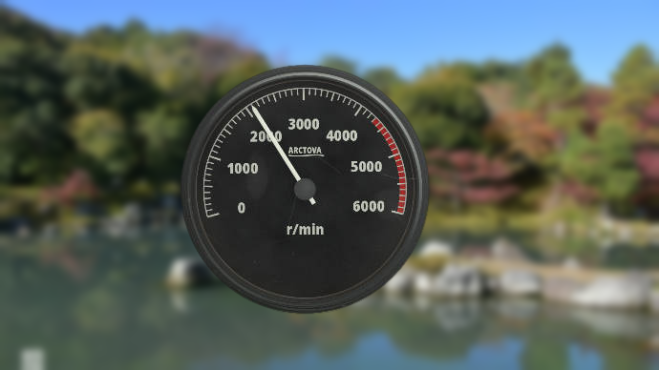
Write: 2100 rpm
